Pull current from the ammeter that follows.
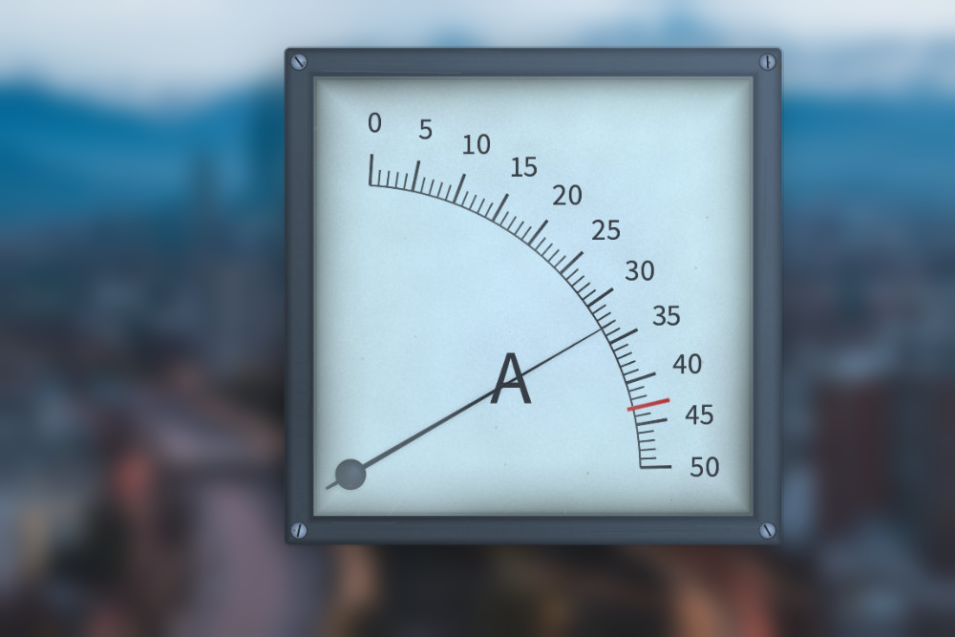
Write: 33 A
